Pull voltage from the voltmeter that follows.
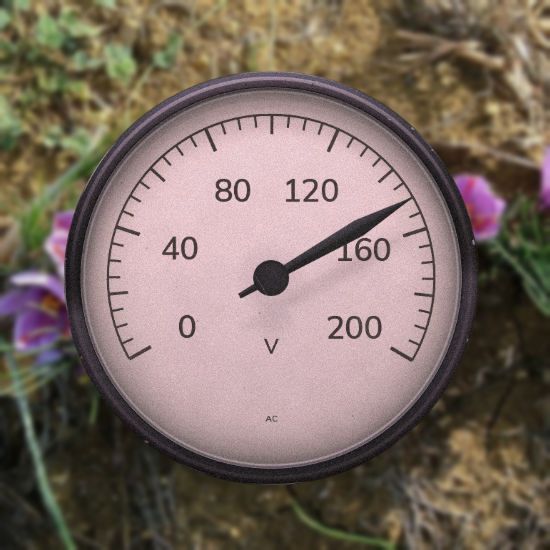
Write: 150 V
